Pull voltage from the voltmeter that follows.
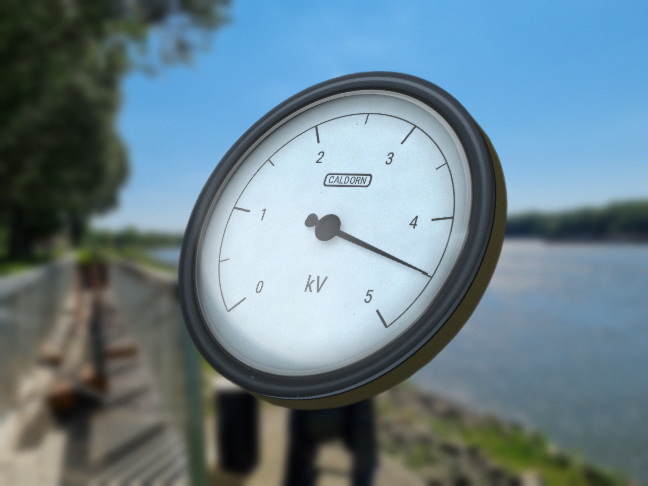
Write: 4.5 kV
